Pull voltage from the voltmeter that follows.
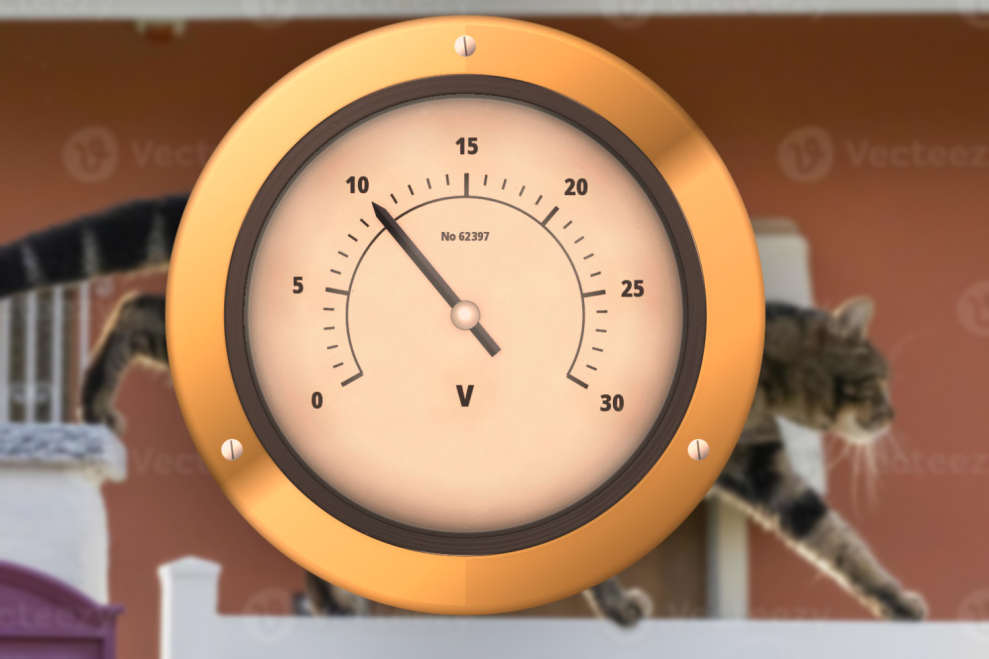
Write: 10 V
